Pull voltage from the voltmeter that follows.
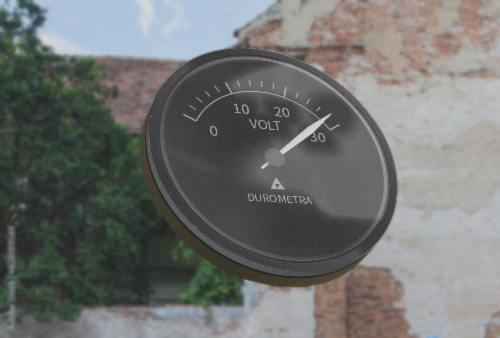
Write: 28 V
